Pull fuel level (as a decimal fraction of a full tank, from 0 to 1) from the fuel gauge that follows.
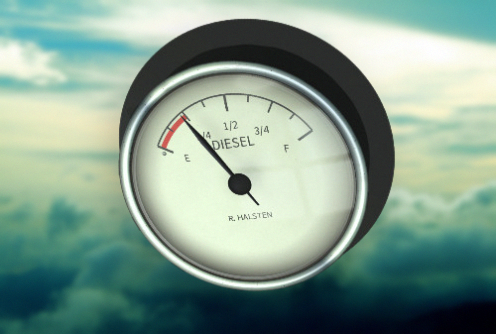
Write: 0.25
